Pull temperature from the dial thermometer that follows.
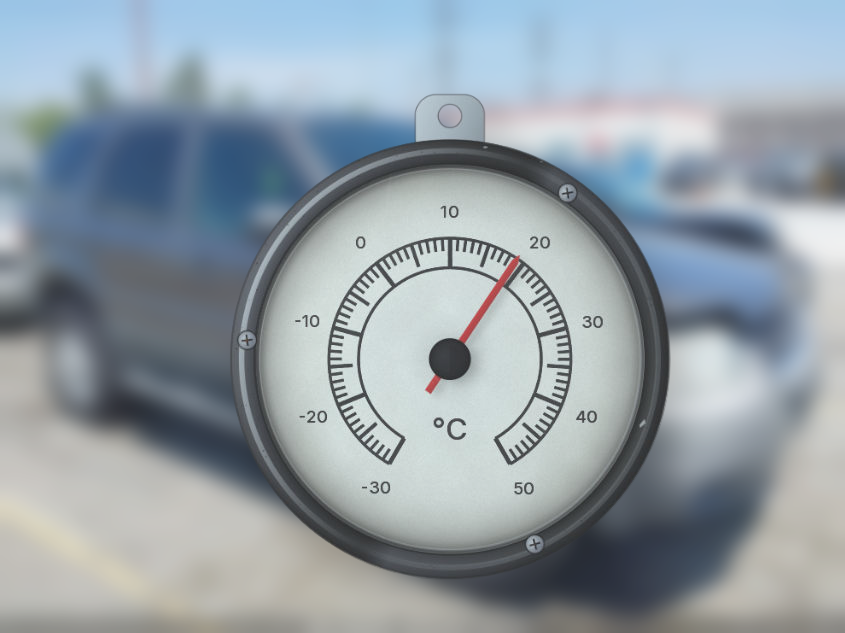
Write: 19 °C
